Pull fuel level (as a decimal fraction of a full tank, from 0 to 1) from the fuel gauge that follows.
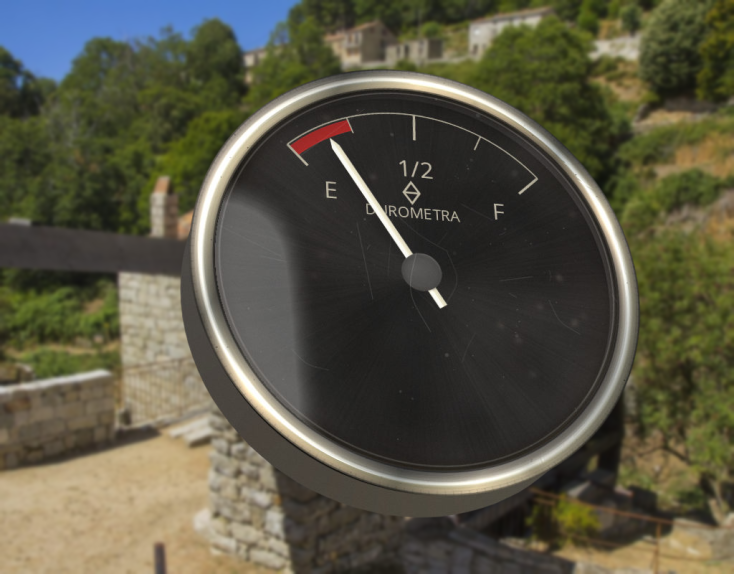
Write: 0.125
